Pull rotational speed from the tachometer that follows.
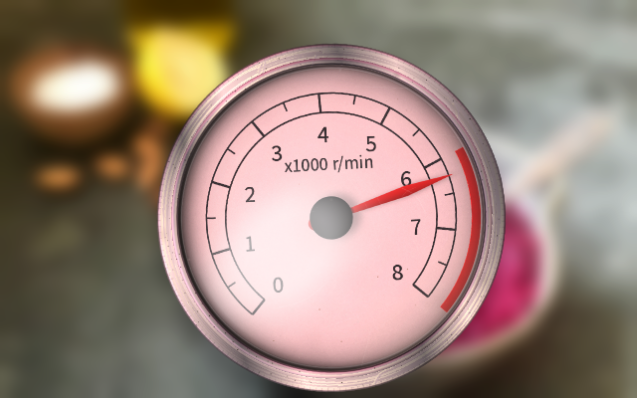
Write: 6250 rpm
